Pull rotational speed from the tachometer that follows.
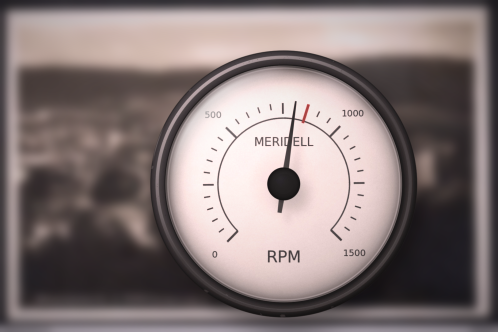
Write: 800 rpm
